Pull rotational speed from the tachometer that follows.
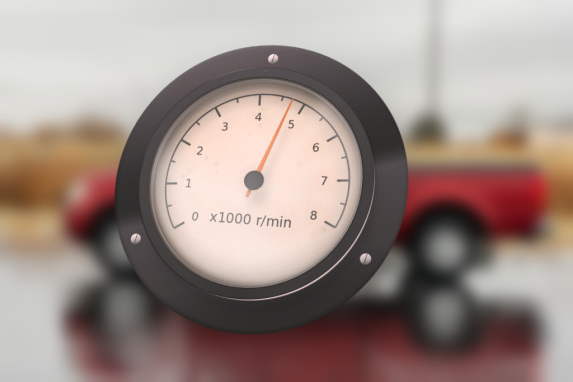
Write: 4750 rpm
